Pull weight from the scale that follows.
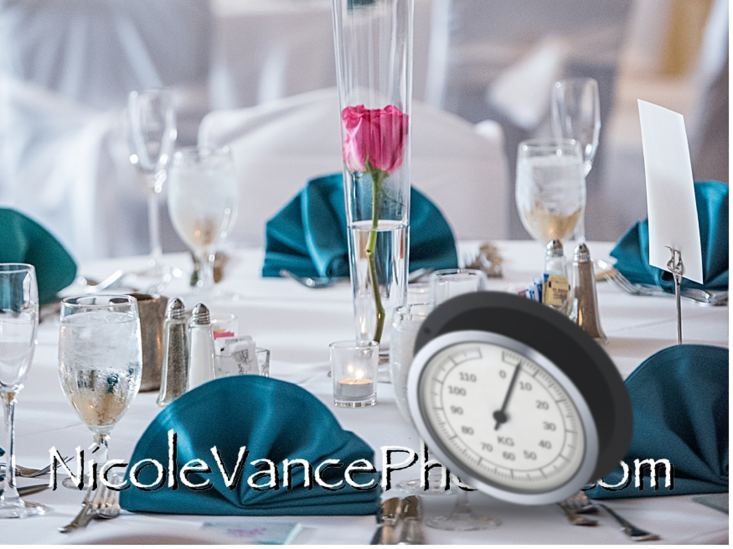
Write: 5 kg
